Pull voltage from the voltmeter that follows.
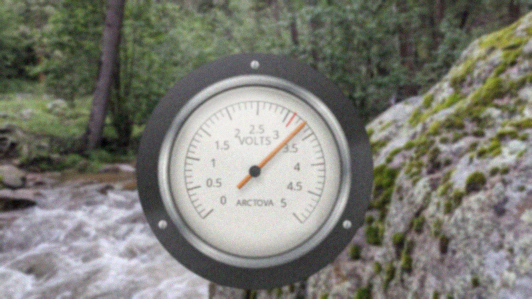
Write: 3.3 V
